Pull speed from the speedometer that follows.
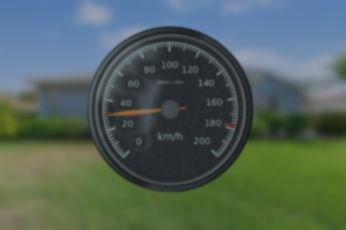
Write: 30 km/h
